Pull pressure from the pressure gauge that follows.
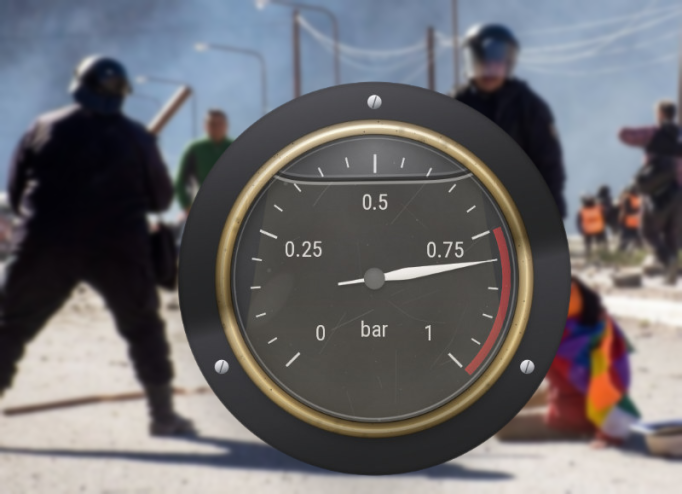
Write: 0.8 bar
